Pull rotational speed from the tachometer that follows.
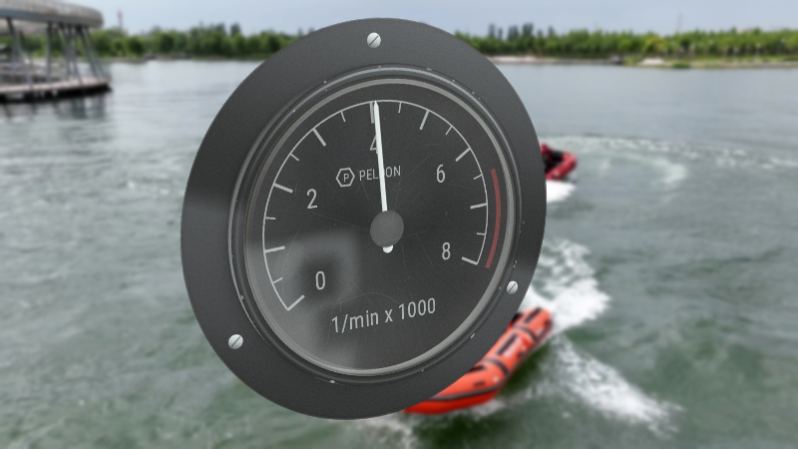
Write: 4000 rpm
